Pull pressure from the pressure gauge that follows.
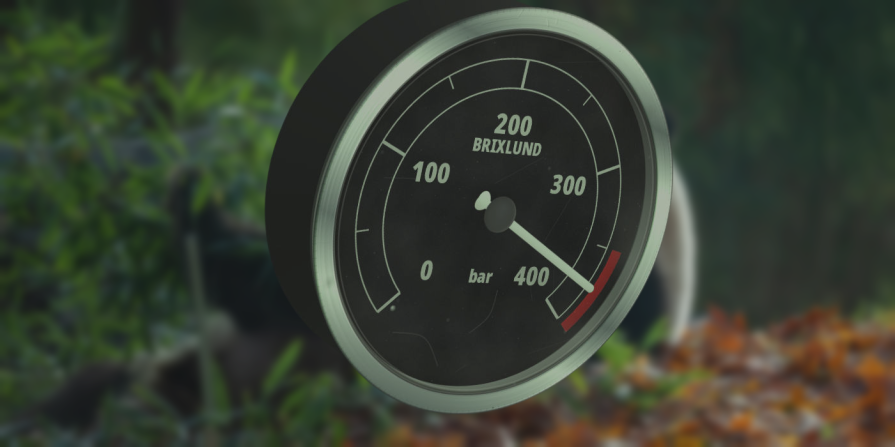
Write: 375 bar
